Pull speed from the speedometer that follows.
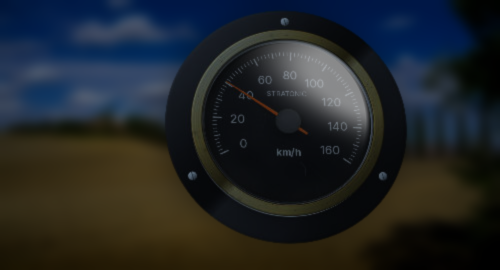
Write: 40 km/h
